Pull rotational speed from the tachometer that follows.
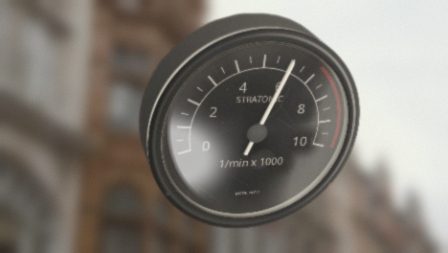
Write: 6000 rpm
